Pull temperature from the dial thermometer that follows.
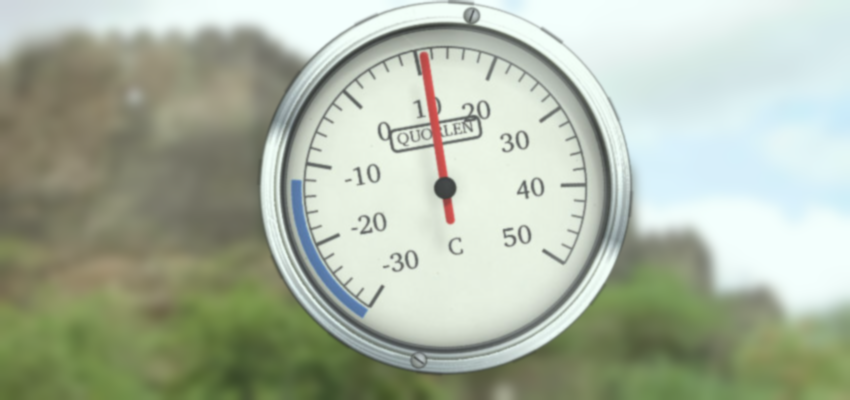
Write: 11 °C
